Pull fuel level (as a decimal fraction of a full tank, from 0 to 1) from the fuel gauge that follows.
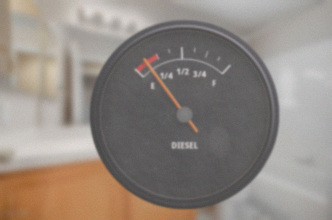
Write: 0.125
